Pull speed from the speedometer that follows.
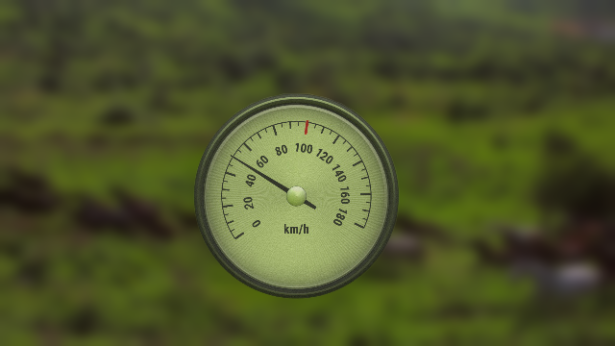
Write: 50 km/h
